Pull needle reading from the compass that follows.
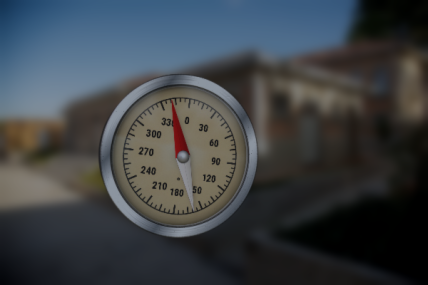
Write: 340 °
